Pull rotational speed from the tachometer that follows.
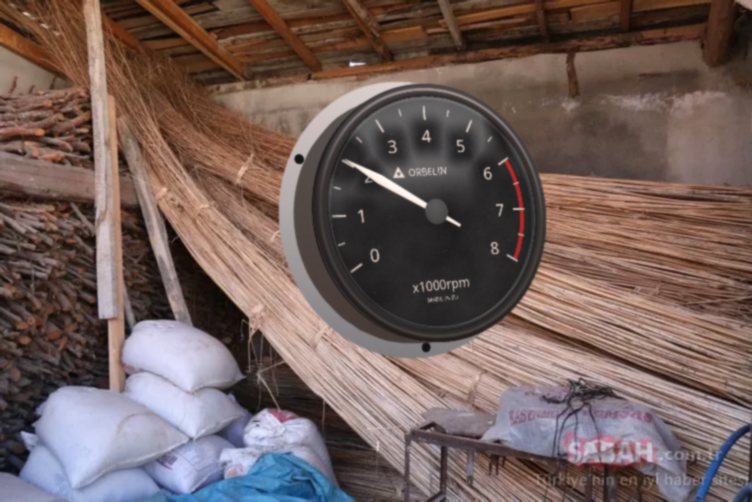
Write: 2000 rpm
